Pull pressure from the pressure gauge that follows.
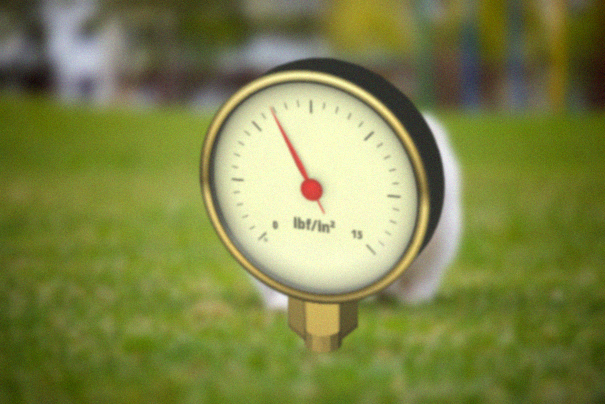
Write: 6 psi
